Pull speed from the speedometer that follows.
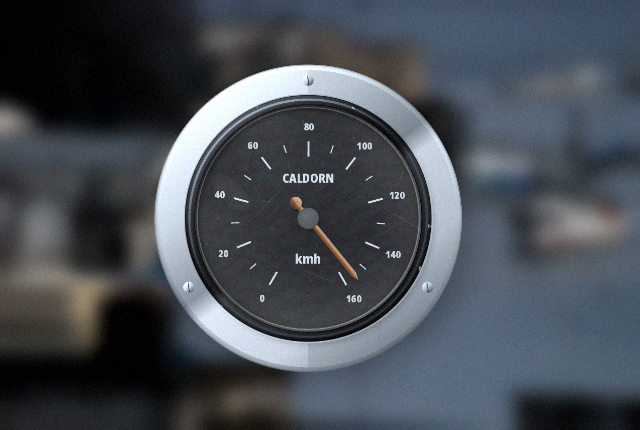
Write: 155 km/h
